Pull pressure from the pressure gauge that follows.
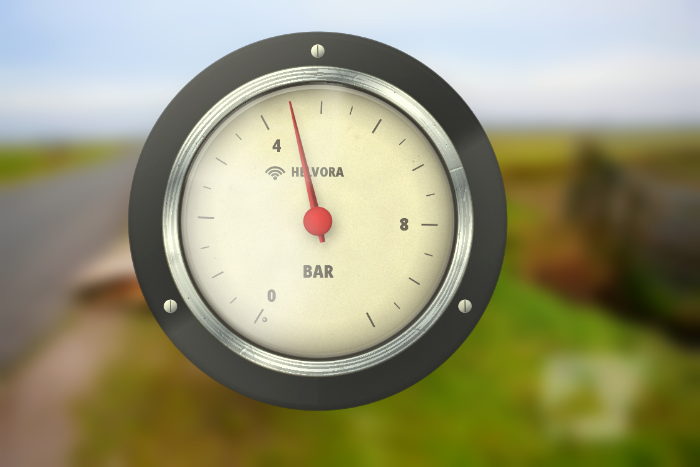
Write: 4.5 bar
